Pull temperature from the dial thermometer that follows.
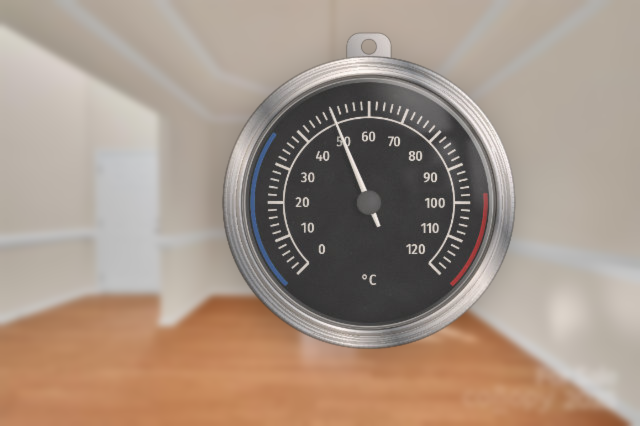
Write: 50 °C
